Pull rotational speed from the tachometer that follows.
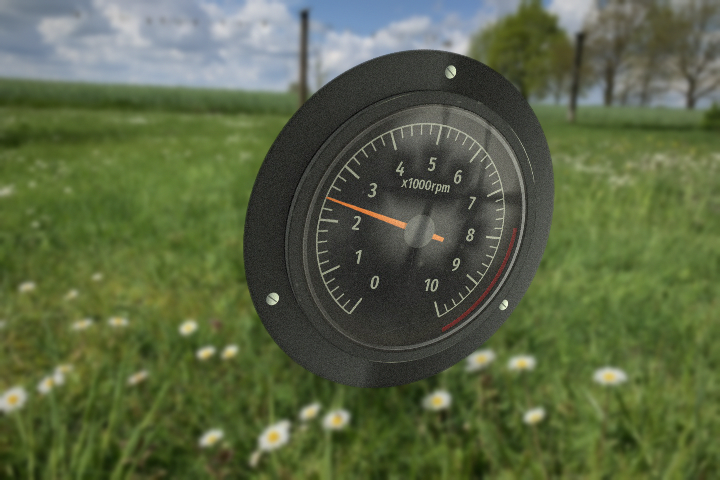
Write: 2400 rpm
